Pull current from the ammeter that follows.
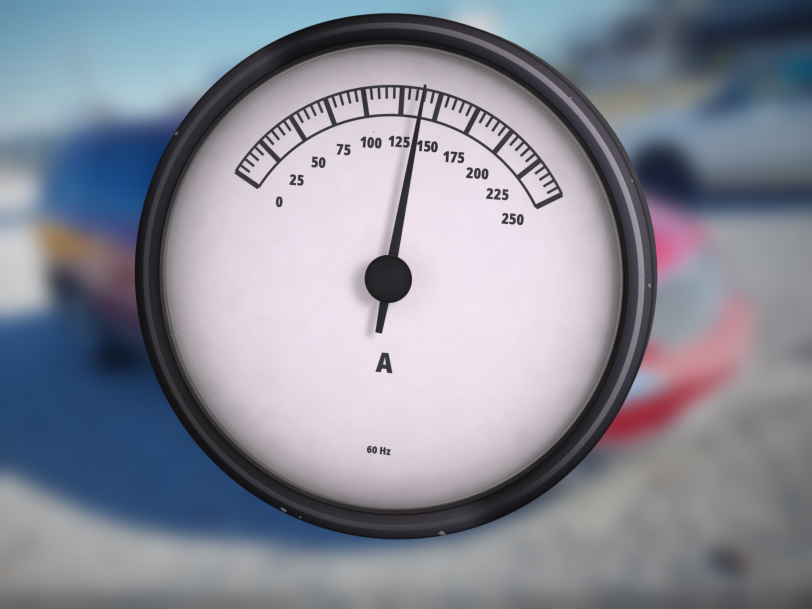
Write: 140 A
